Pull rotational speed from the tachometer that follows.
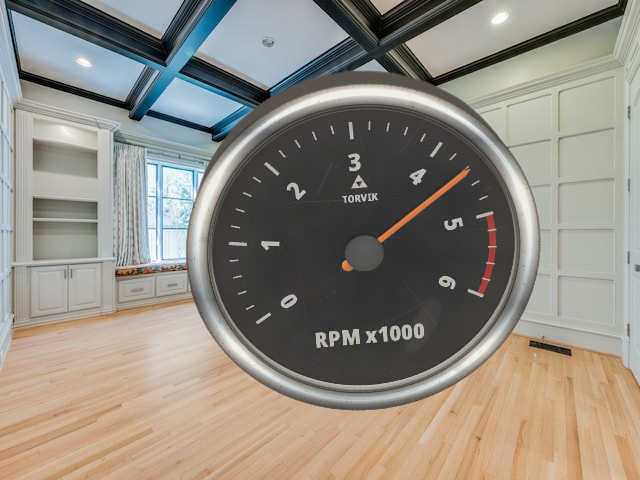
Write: 4400 rpm
